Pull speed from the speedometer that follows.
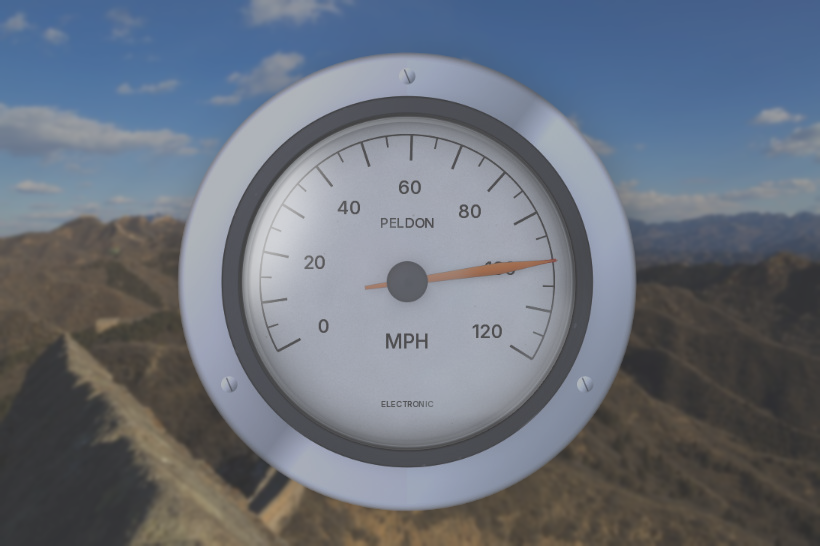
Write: 100 mph
